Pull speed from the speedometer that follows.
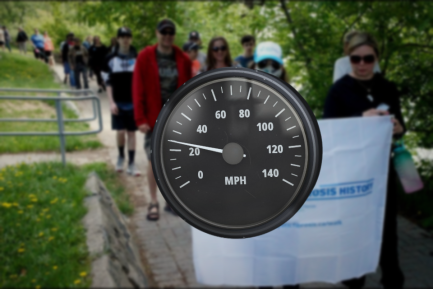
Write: 25 mph
